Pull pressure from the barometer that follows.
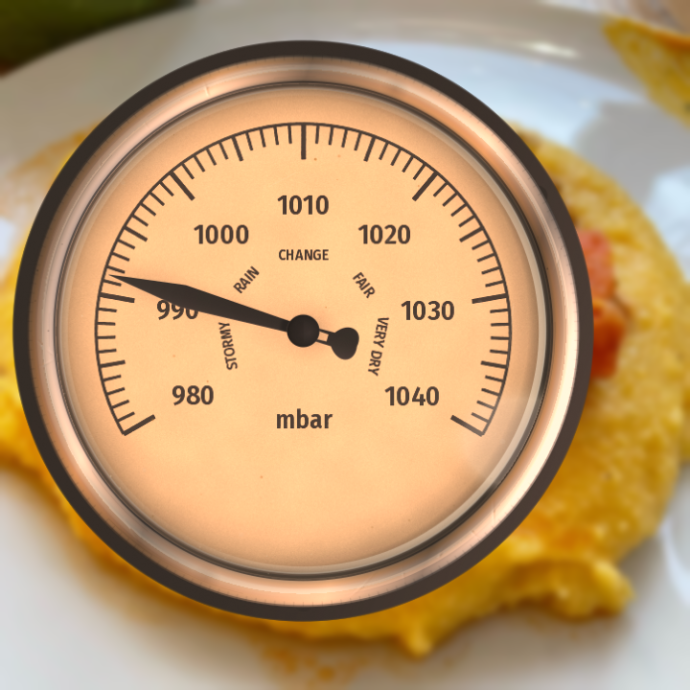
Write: 991.5 mbar
